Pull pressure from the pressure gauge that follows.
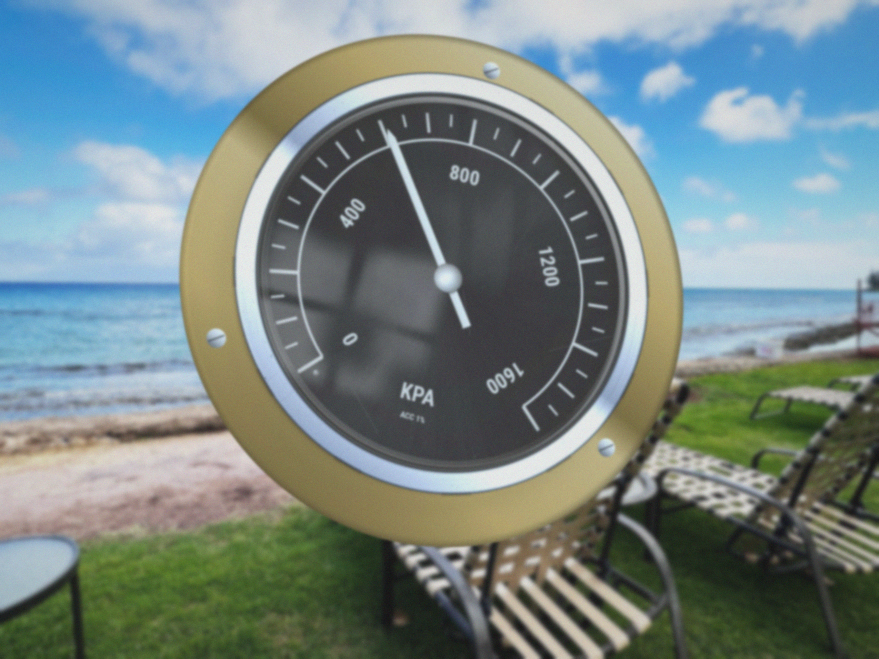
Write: 600 kPa
